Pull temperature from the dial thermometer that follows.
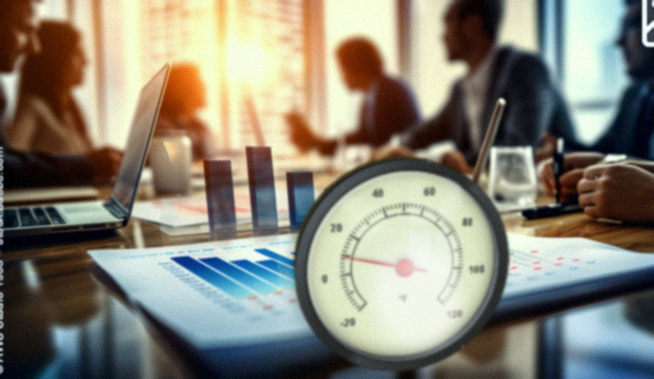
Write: 10 °F
